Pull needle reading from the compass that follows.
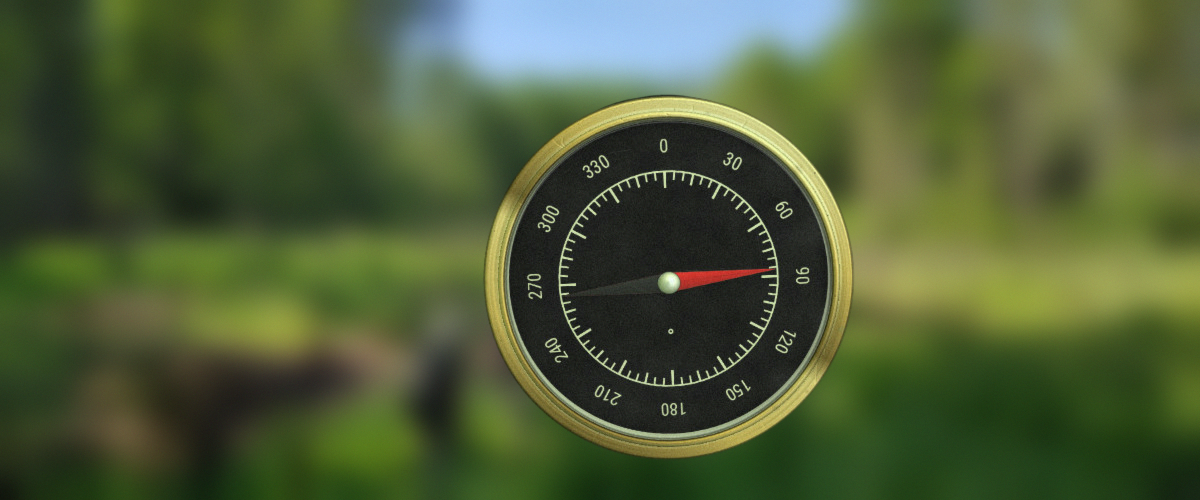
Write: 85 °
